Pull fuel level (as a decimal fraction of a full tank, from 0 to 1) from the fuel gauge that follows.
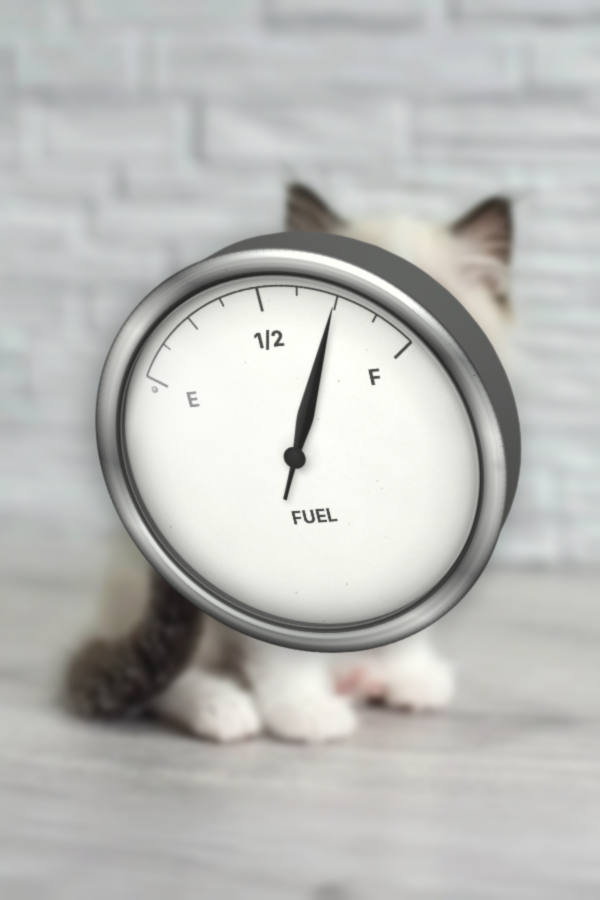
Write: 0.75
